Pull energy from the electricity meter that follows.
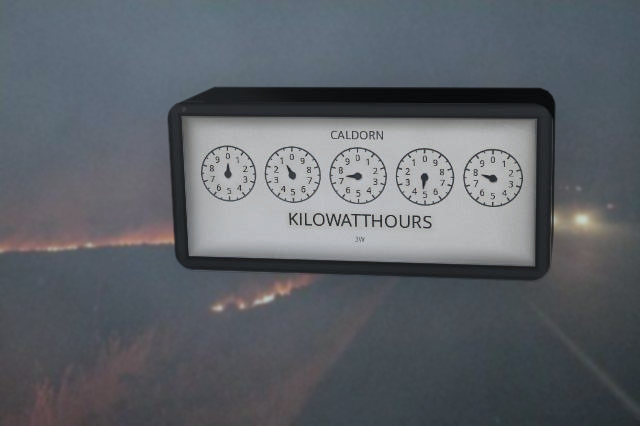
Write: 748 kWh
